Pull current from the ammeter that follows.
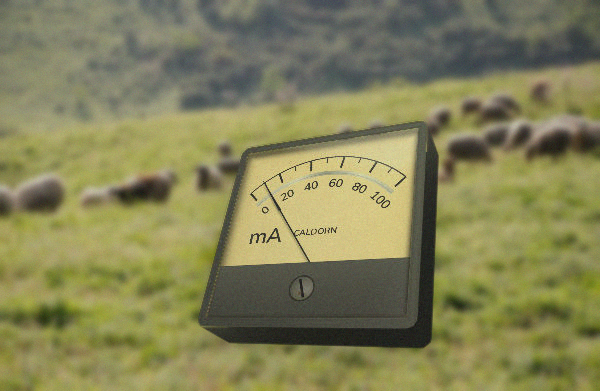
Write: 10 mA
